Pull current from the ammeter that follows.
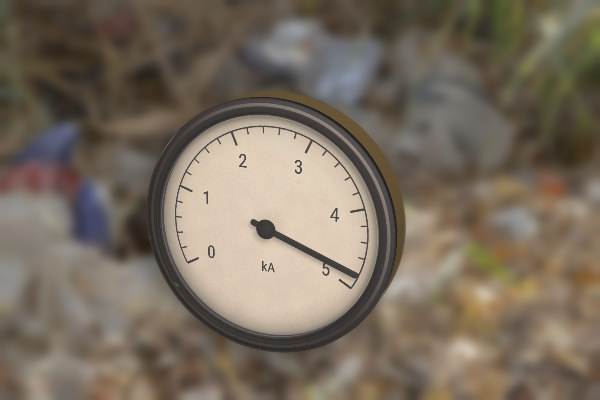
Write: 4.8 kA
